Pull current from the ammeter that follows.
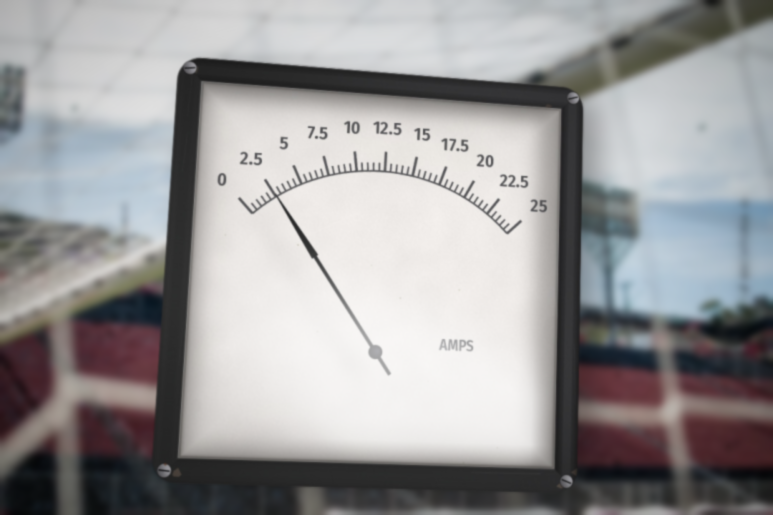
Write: 2.5 A
